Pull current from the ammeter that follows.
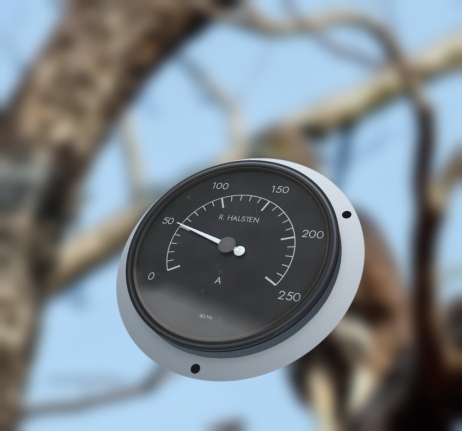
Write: 50 A
